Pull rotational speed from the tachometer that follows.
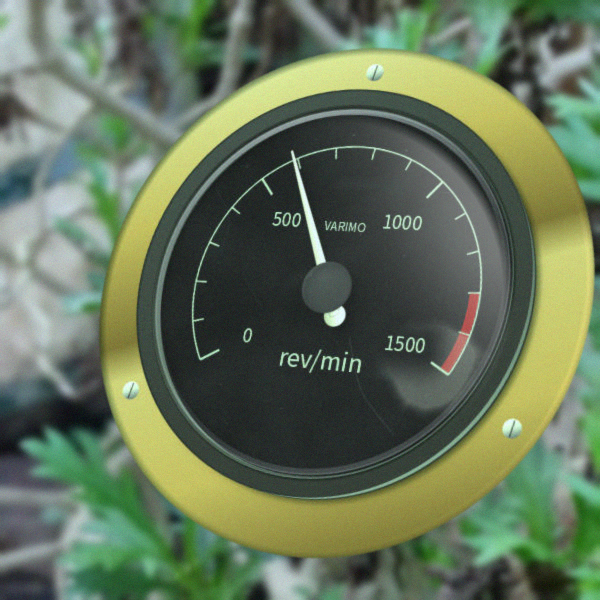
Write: 600 rpm
